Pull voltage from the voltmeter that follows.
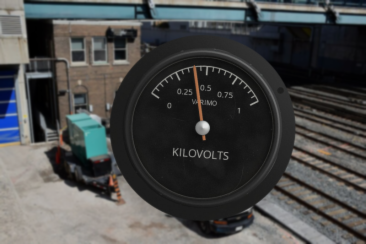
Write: 0.4 kV
